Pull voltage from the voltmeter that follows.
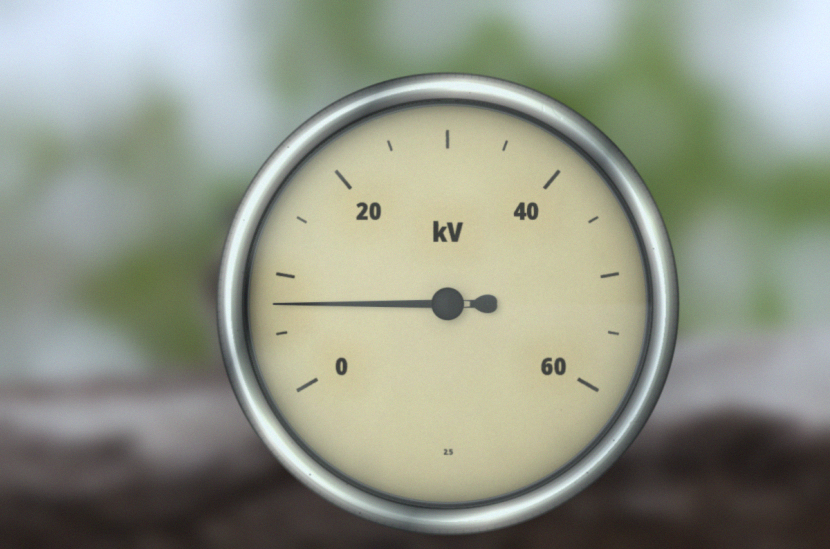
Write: 7.5 kV
